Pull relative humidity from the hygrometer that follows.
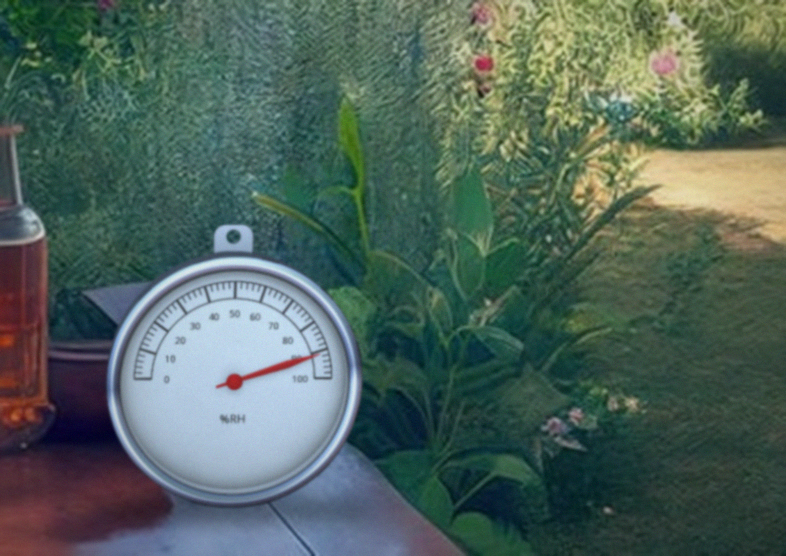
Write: 90 %
